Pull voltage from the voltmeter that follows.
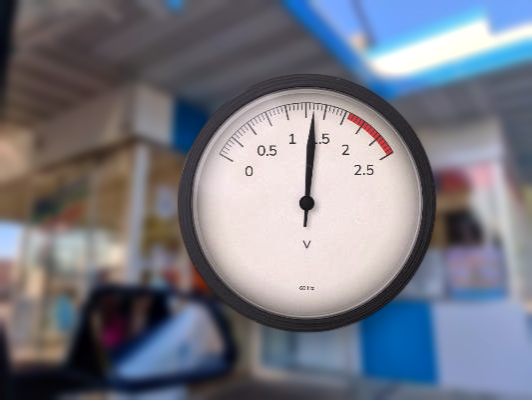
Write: 1.35 V
